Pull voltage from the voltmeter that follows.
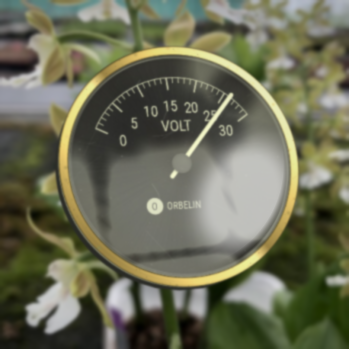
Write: 26 V
